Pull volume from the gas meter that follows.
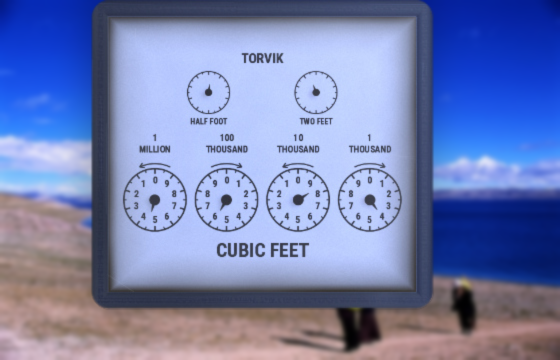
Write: 458400 ft³
